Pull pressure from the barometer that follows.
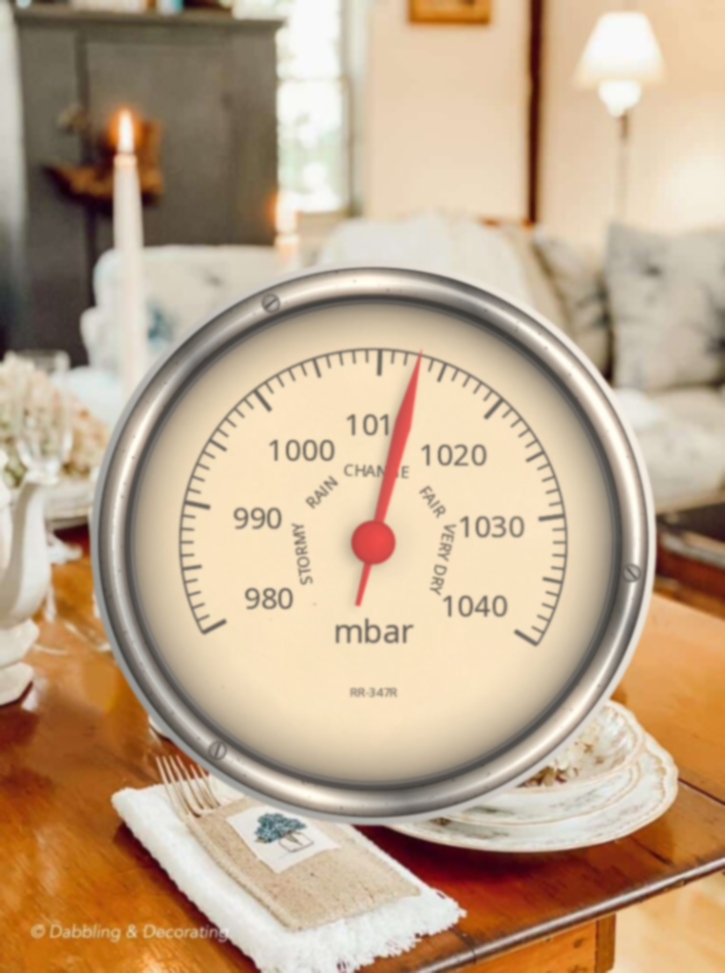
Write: 1013 mbar
